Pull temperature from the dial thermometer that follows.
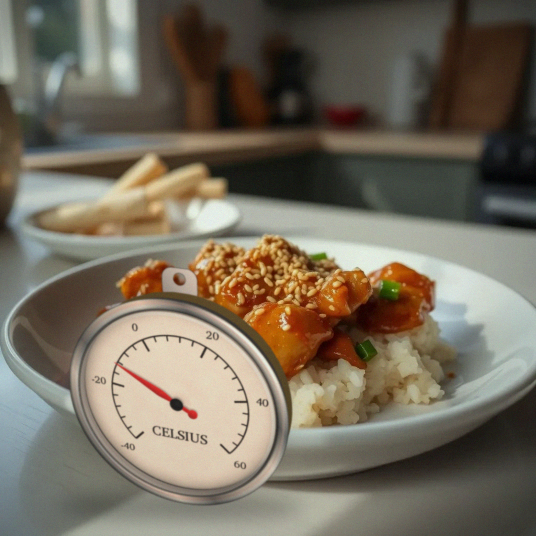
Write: -12 °C
